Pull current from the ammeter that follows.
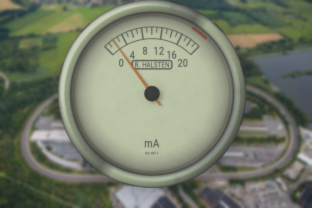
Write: 2 mA
